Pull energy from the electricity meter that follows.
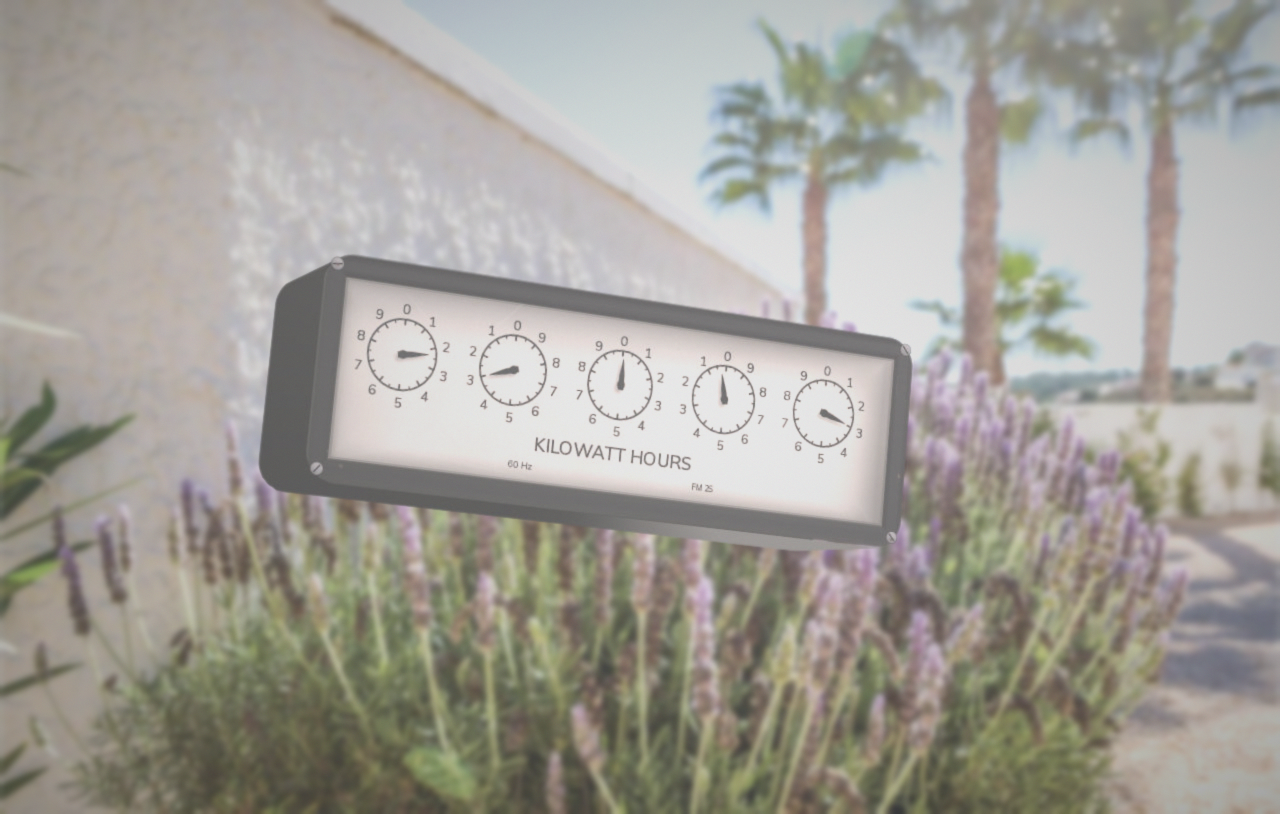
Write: 23003 kWh
